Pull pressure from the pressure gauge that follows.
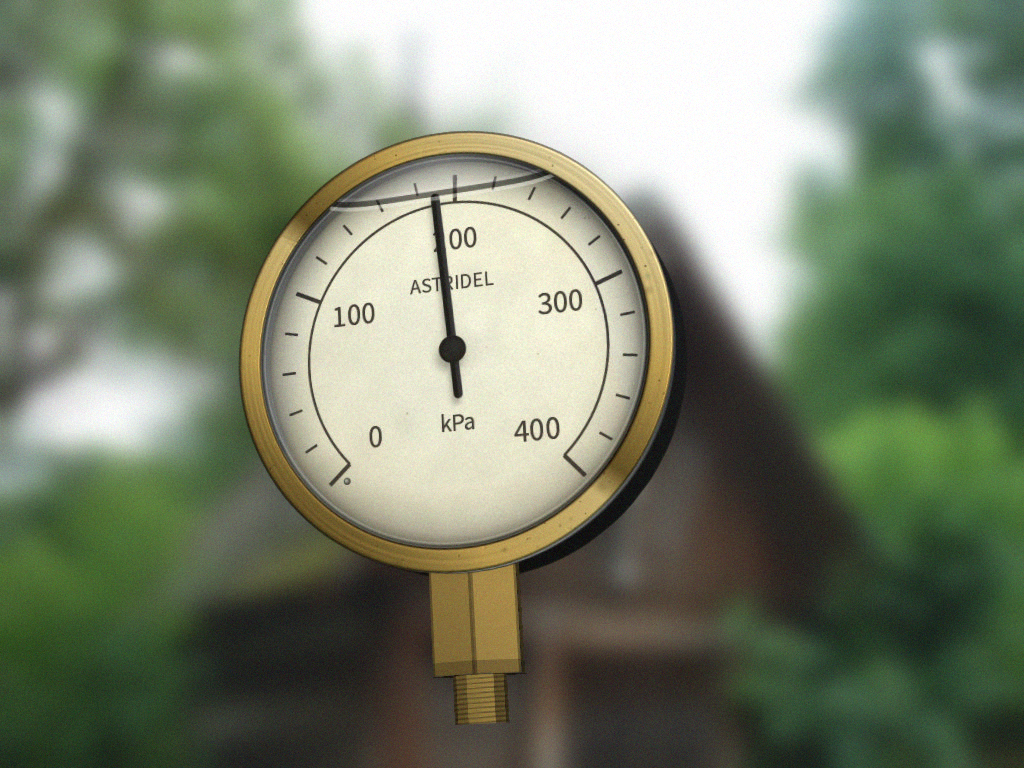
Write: 190 kPa
